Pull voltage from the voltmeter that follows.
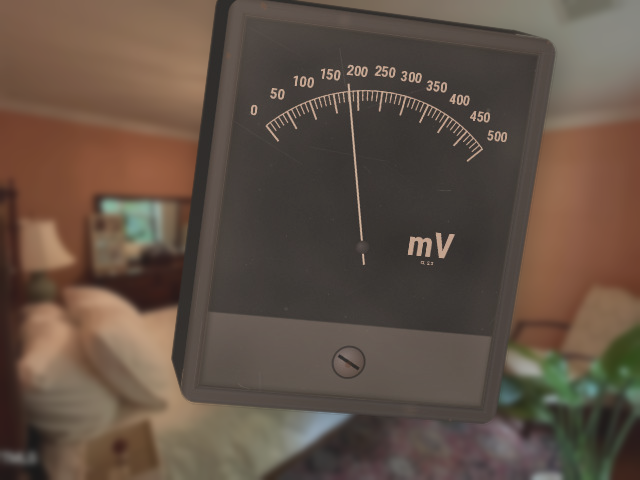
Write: 180 mV
